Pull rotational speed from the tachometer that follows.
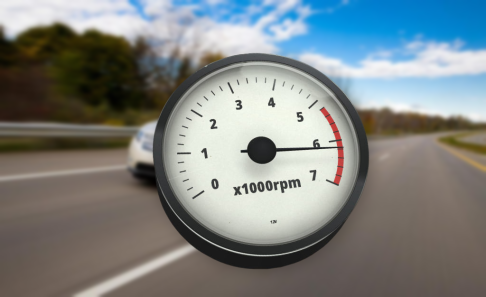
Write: 6200 rpm
